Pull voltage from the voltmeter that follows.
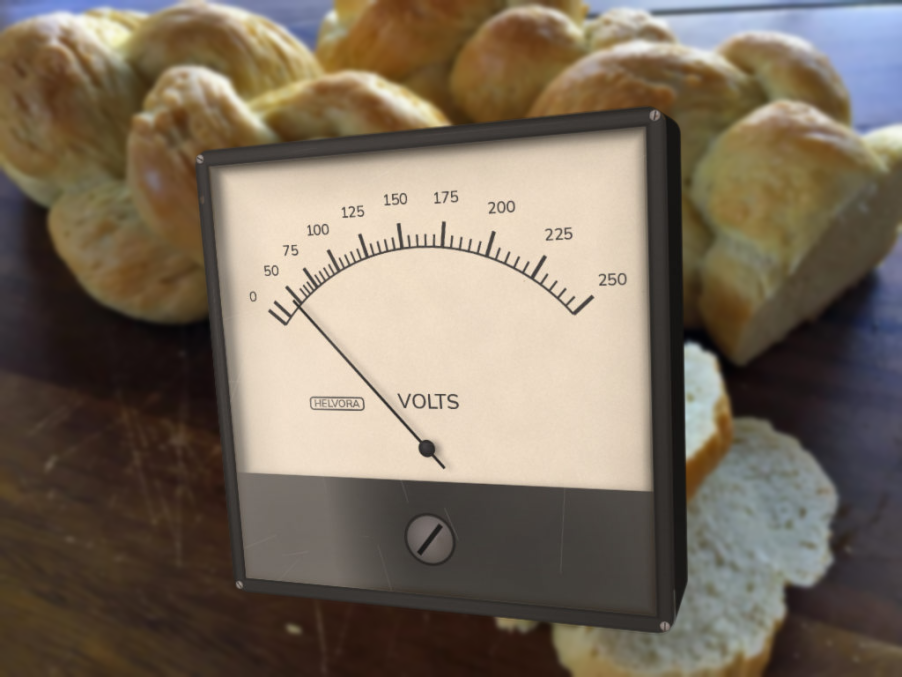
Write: 50 V
